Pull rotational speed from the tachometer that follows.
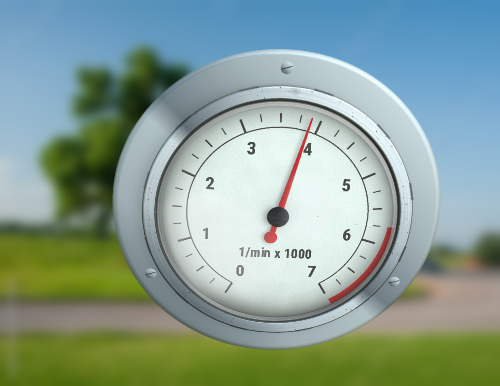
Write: 3875 rpm
